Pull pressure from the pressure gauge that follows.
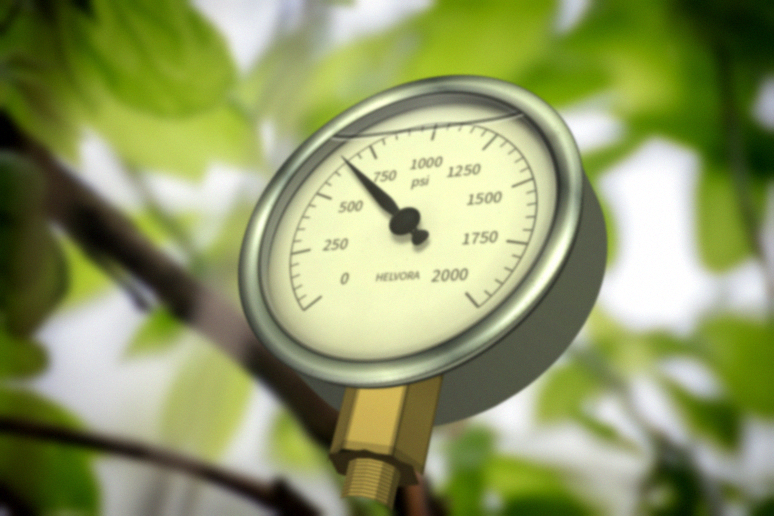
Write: 650 psi
